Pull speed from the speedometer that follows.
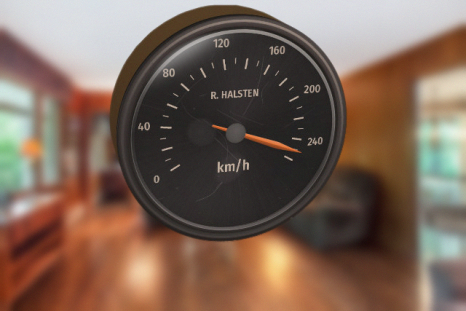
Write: 250 km/h
